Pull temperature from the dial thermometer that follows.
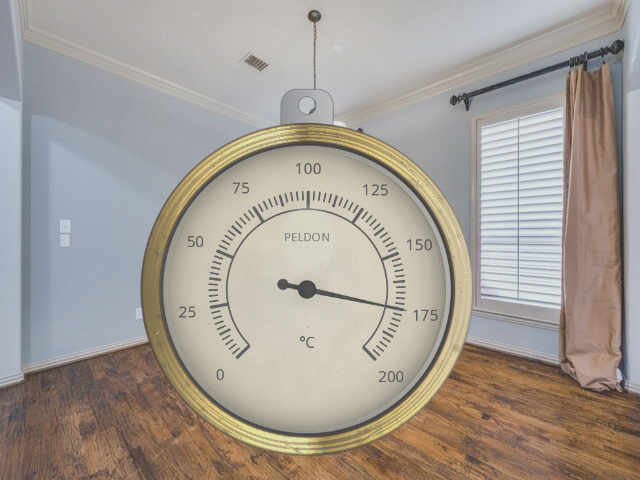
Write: 175 °C
